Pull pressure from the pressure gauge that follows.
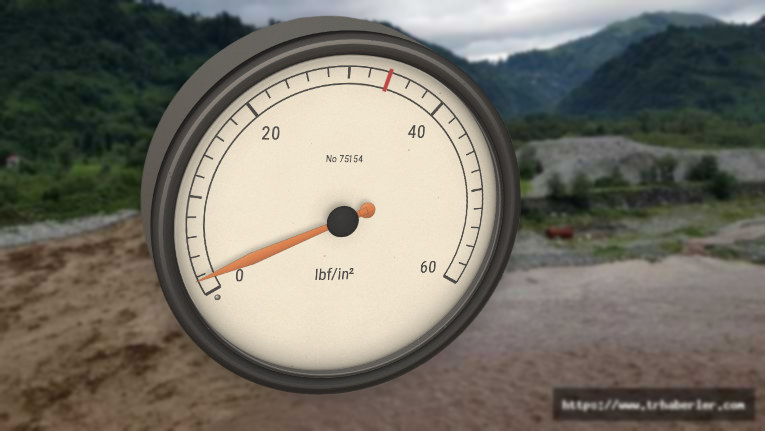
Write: 2 psi
